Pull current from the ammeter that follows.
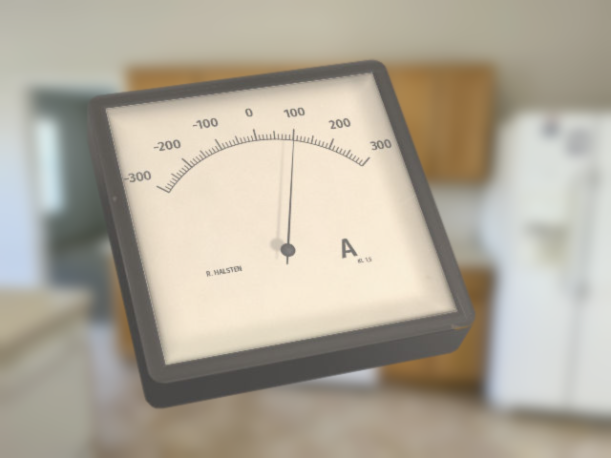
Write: 100 A
